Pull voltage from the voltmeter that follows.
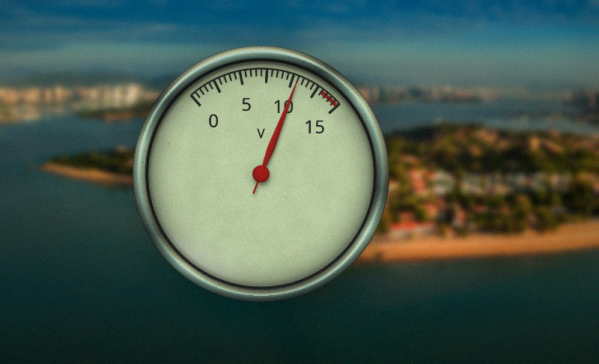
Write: 10.5 V
